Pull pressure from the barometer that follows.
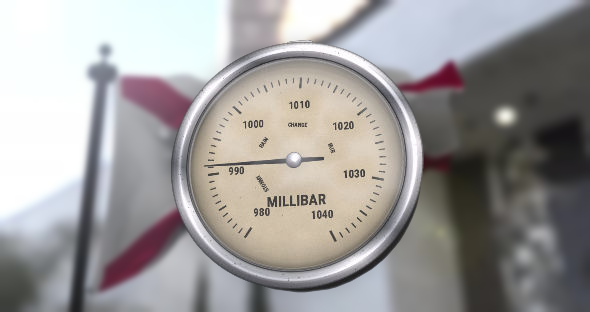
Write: 991 mbar
